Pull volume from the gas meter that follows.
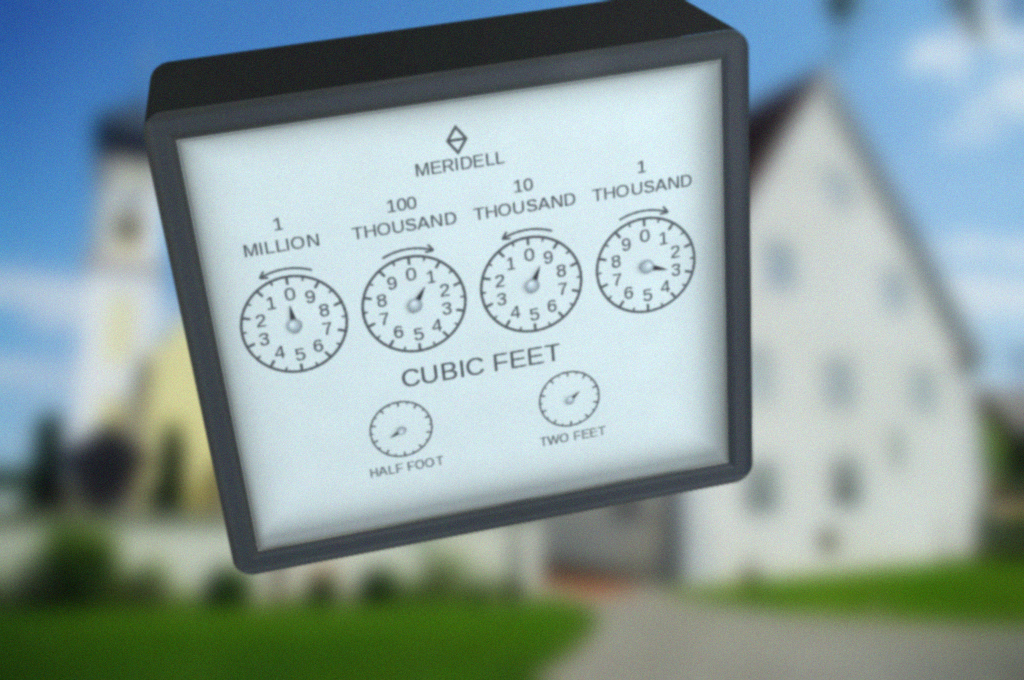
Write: 9300 ft³
